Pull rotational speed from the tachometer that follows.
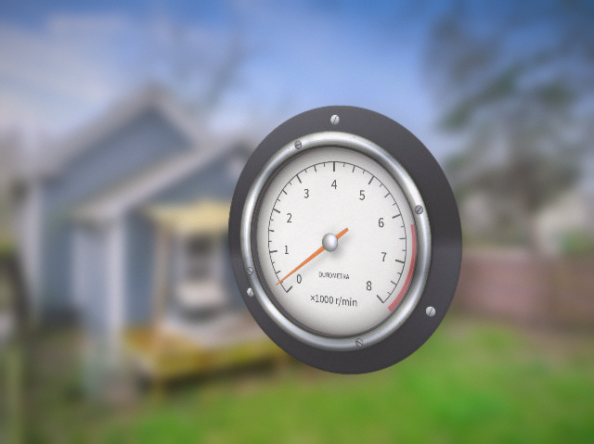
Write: 250 rpm
